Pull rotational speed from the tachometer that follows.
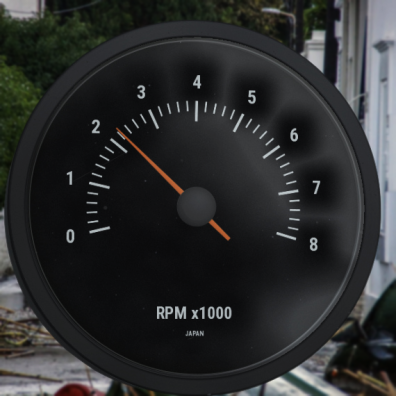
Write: 2200 rpm
